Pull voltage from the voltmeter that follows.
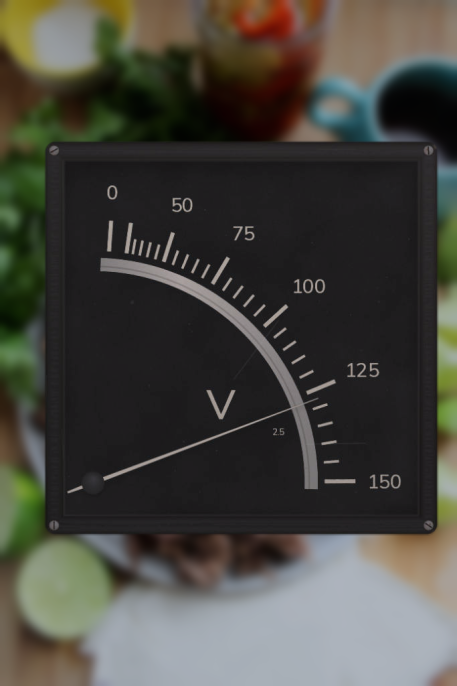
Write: 127.5 V
